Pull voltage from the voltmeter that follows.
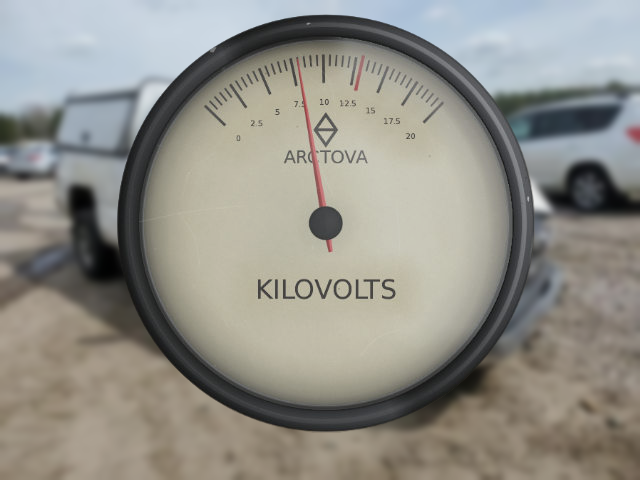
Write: 8 kV
